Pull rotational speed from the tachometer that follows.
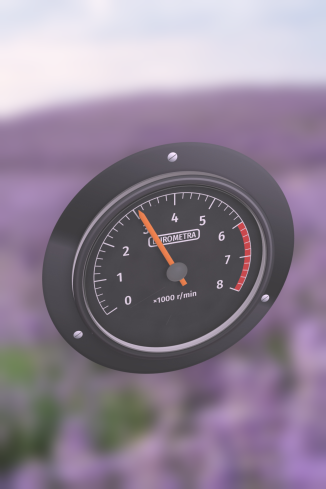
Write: 3100 rpm
